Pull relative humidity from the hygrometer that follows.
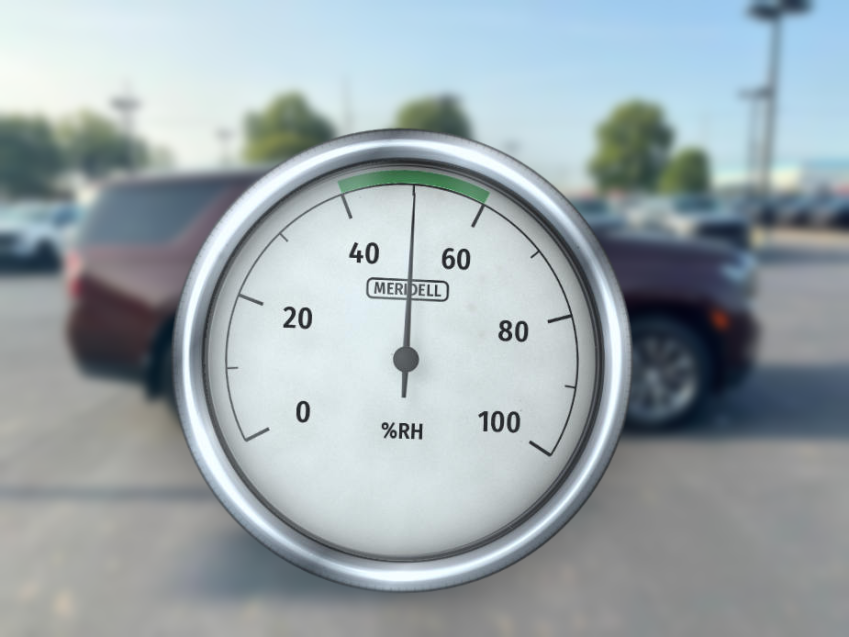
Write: 50 %
